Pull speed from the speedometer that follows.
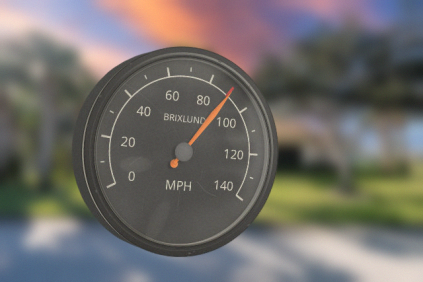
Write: 90 mph
